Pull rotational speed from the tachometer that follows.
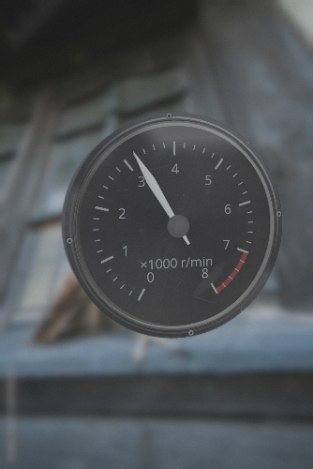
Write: 3200 rpm
